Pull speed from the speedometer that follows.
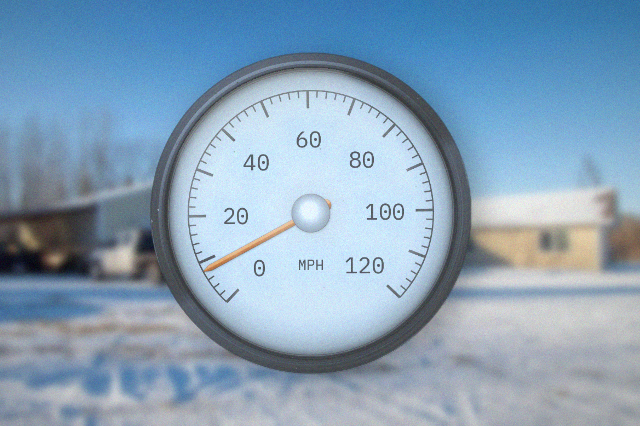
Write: 8 mph
